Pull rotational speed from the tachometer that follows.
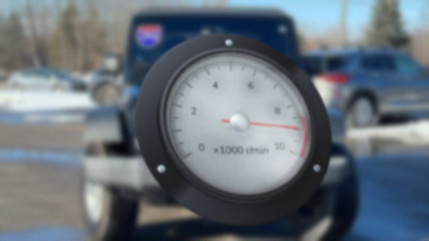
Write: 9000 rpm
